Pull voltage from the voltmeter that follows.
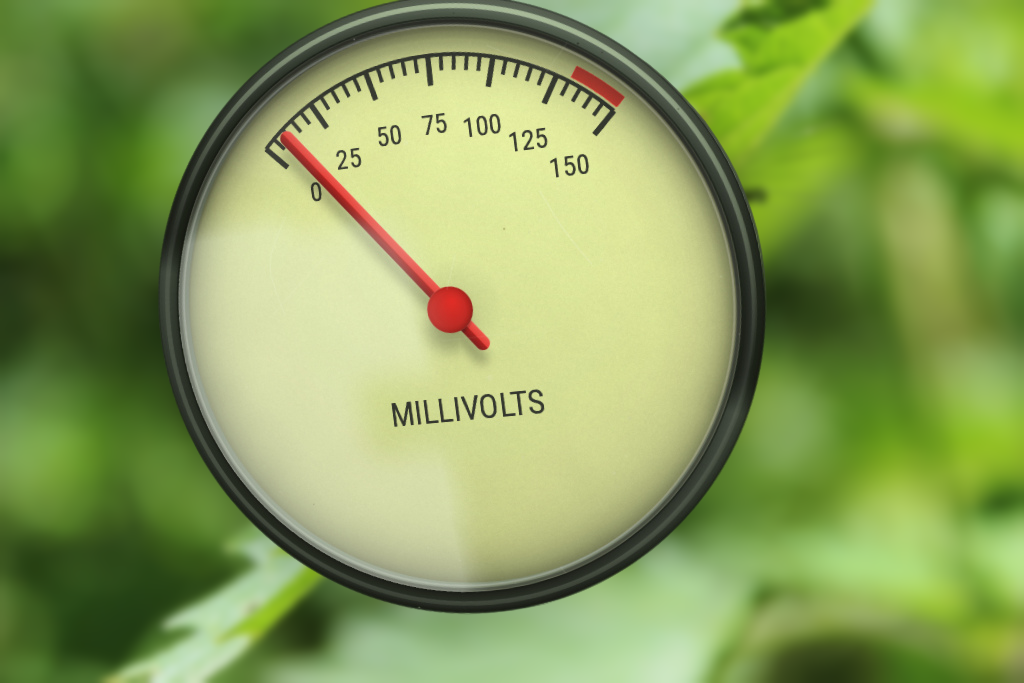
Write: 10 mV
